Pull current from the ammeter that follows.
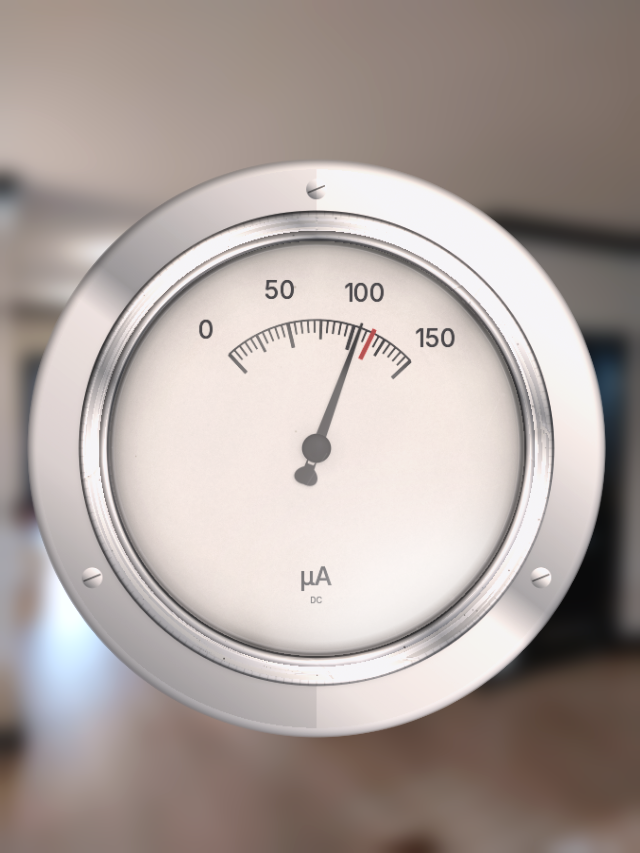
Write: 105 µA
